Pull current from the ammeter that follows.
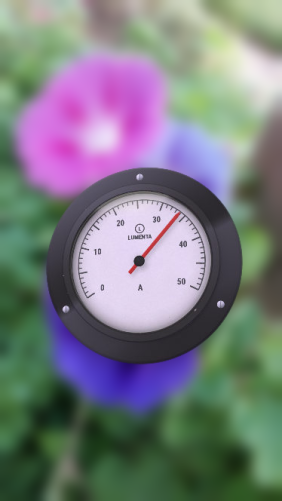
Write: 34 A
